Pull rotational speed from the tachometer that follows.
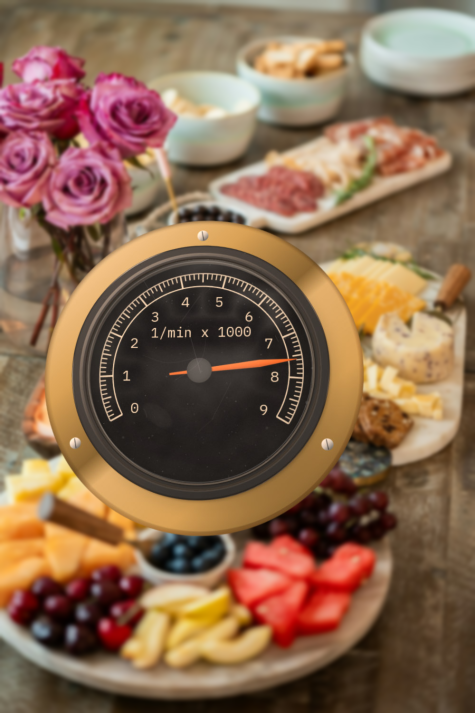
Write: 7600 rpm
